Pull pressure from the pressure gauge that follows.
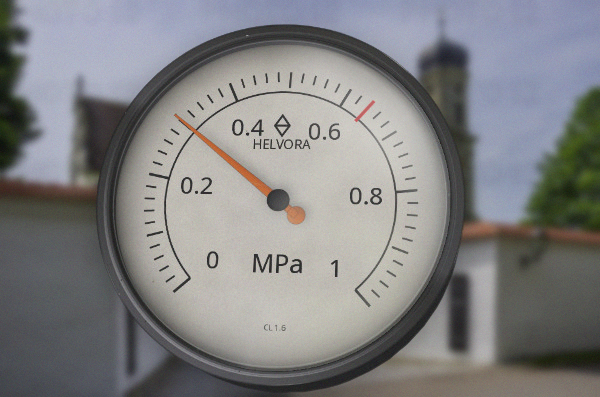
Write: 0.3 MPa
